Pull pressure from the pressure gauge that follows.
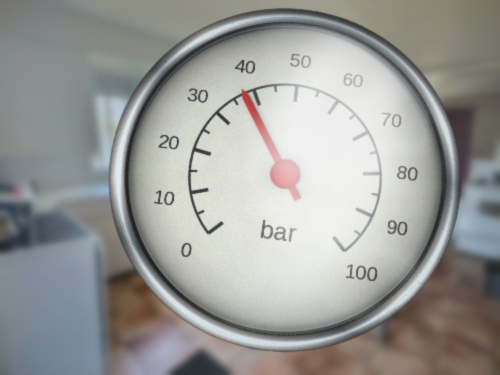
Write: 37.5 bar
